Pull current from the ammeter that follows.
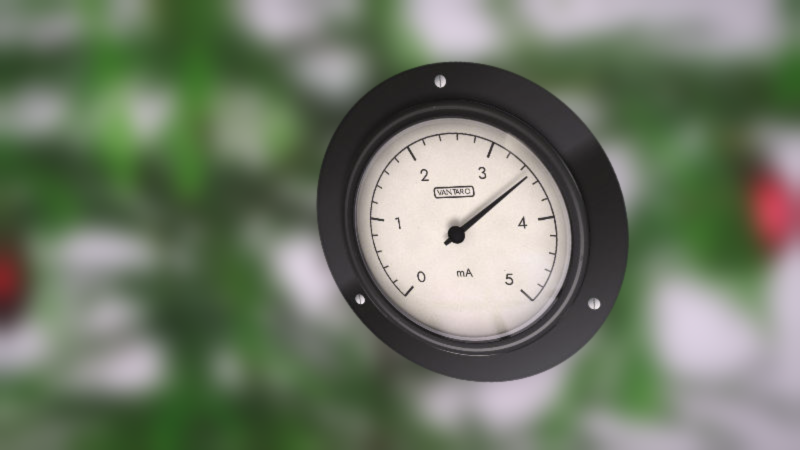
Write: 3.5 mA
